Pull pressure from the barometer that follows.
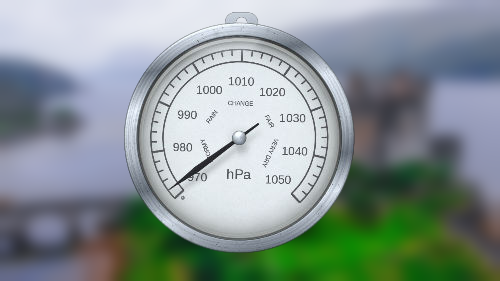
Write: 972 hPa
